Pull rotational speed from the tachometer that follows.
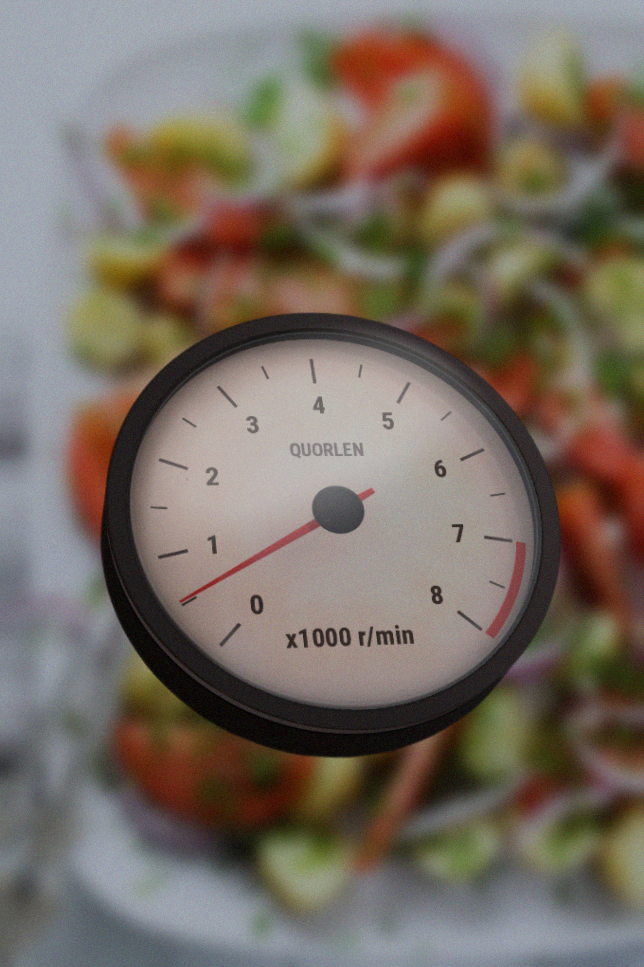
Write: 500 rpm
